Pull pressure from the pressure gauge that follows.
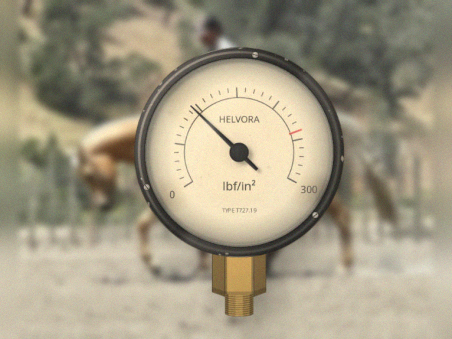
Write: 95 psi
